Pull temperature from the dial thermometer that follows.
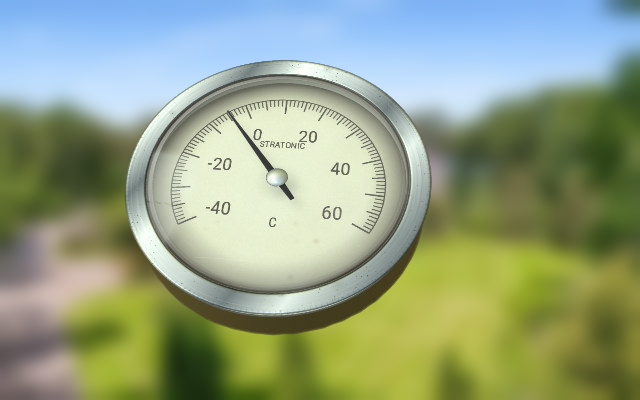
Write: -5 °C
